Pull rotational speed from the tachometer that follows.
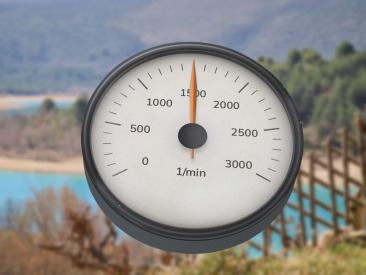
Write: 1500 rpm
